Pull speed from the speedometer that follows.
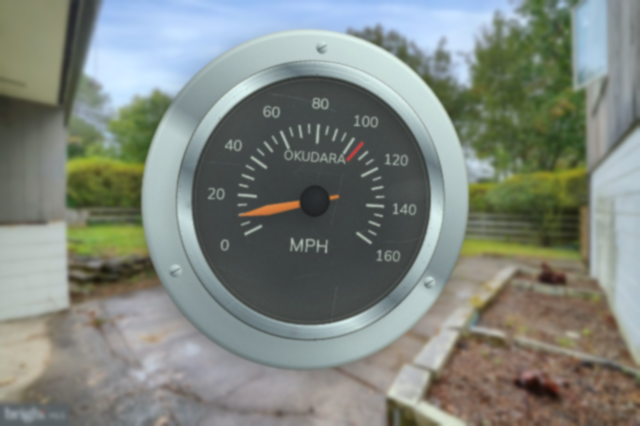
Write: 10 mph
